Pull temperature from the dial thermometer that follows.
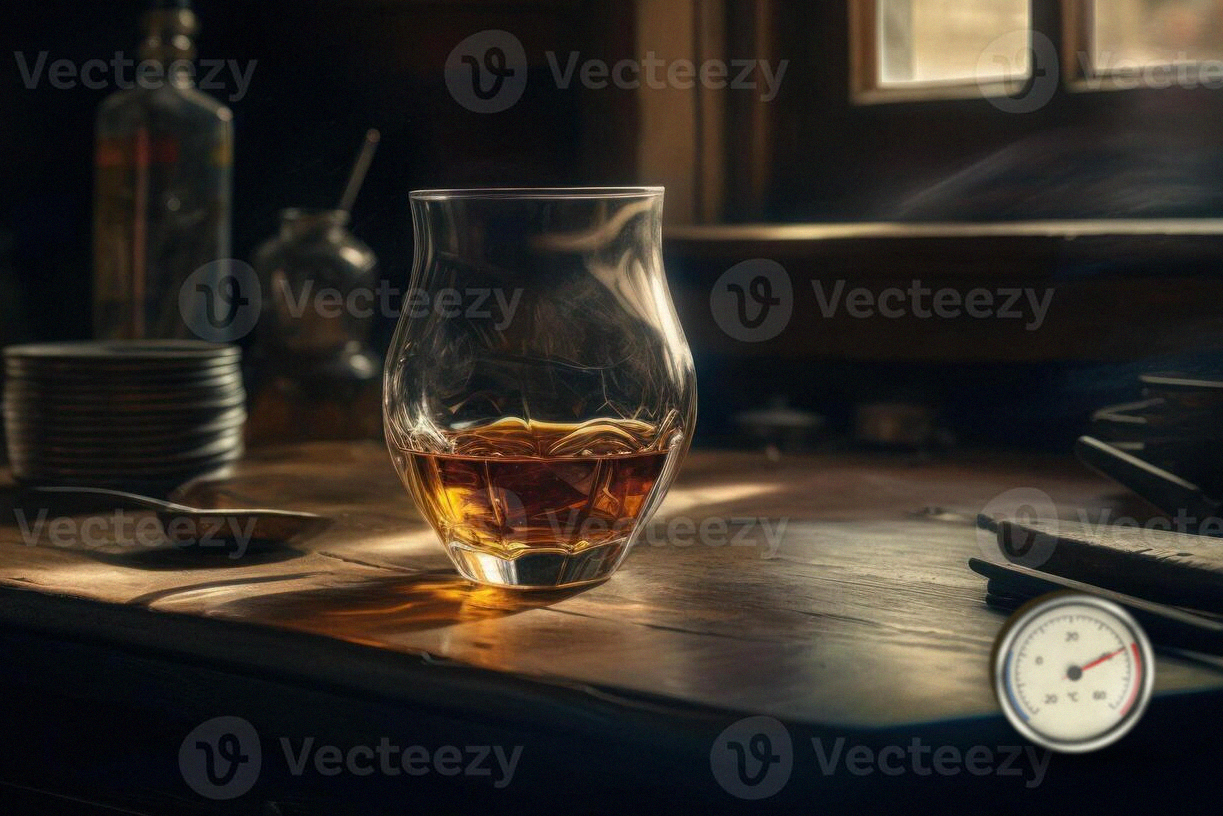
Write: 40 °C
